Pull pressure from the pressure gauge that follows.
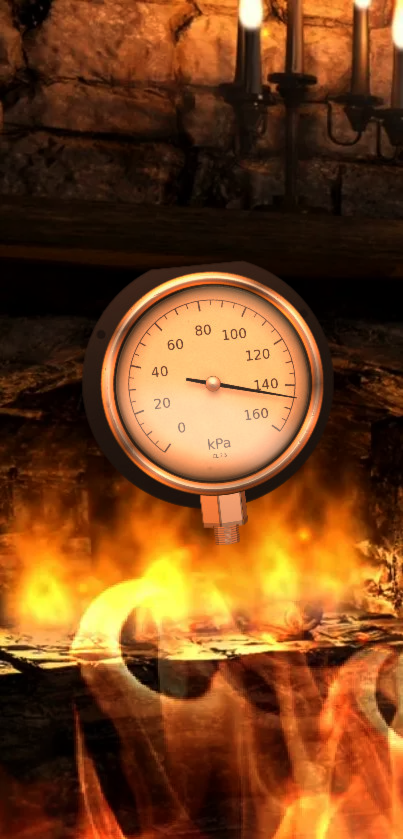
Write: 145 kPa
